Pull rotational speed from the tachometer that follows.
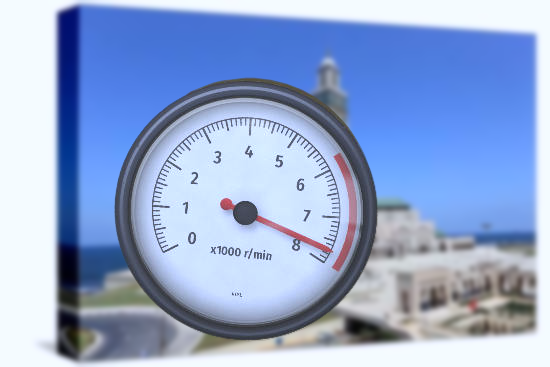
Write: 7700 rpm
